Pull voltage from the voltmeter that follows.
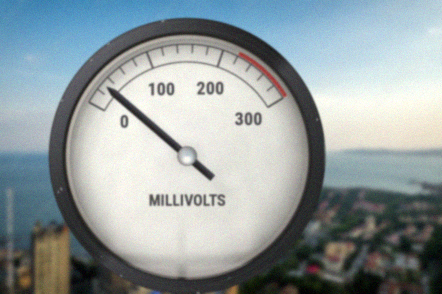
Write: 30 mV
